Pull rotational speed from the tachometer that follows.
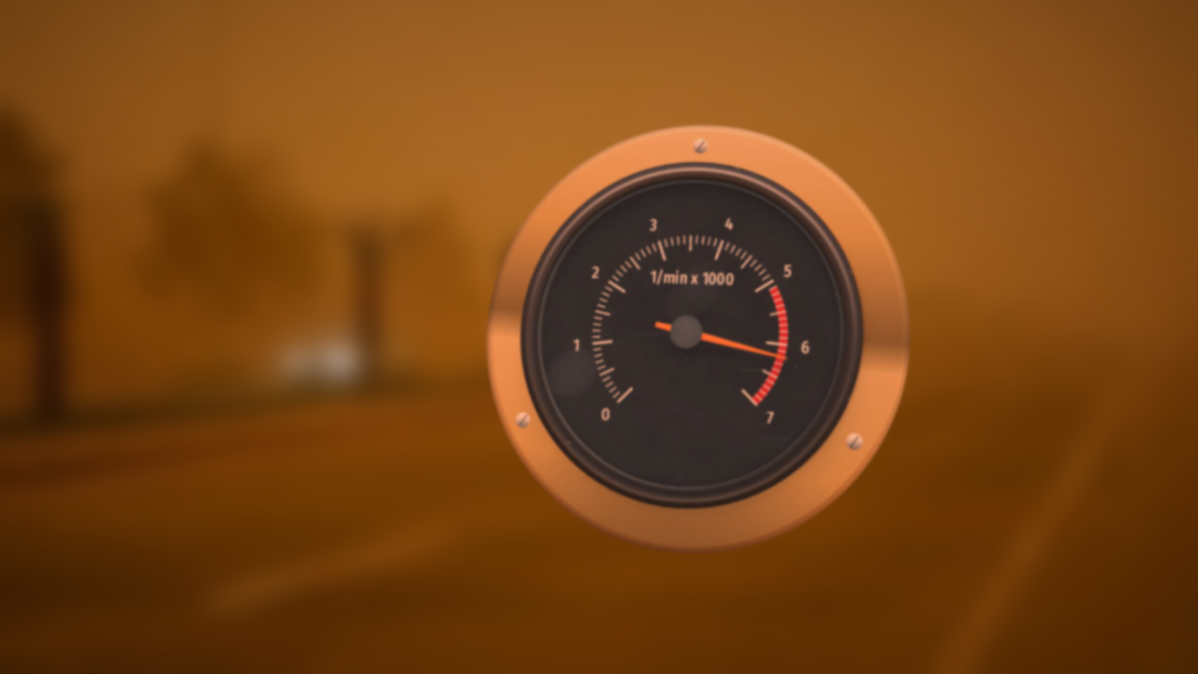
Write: 6200 rpm
